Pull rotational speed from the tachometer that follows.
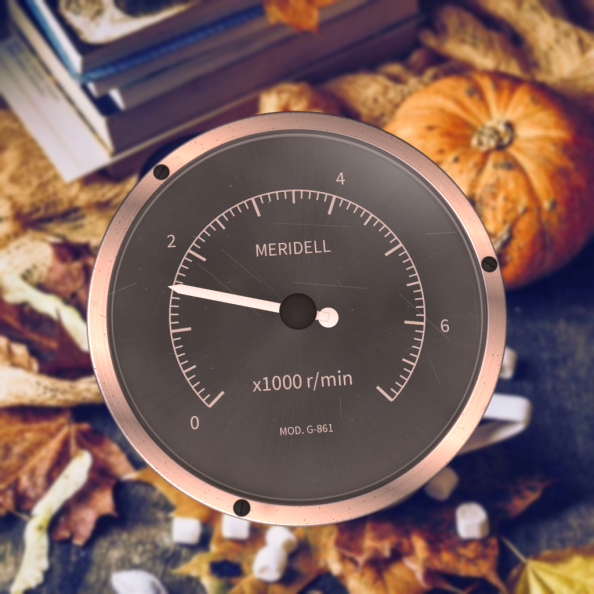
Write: 1500 rpm
